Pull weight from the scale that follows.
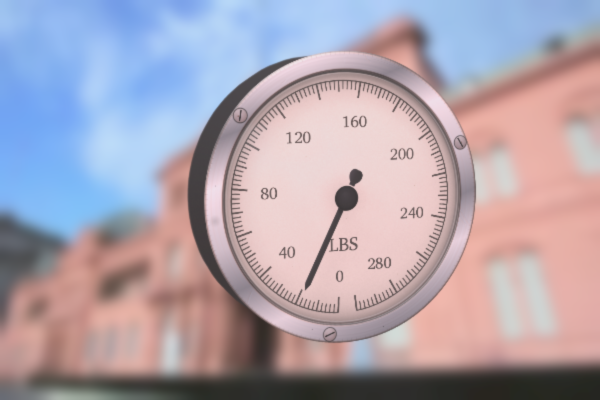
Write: 20 lb
